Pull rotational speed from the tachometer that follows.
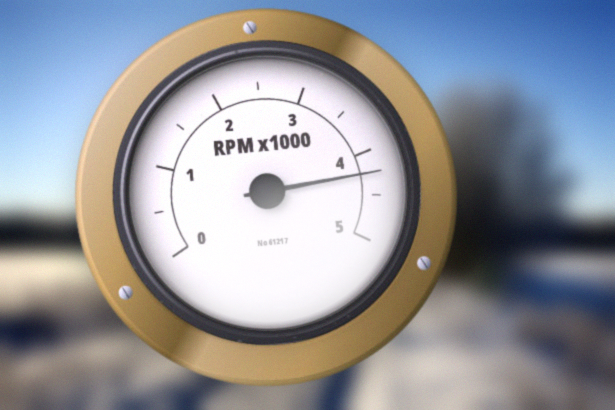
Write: 4250 rpm
